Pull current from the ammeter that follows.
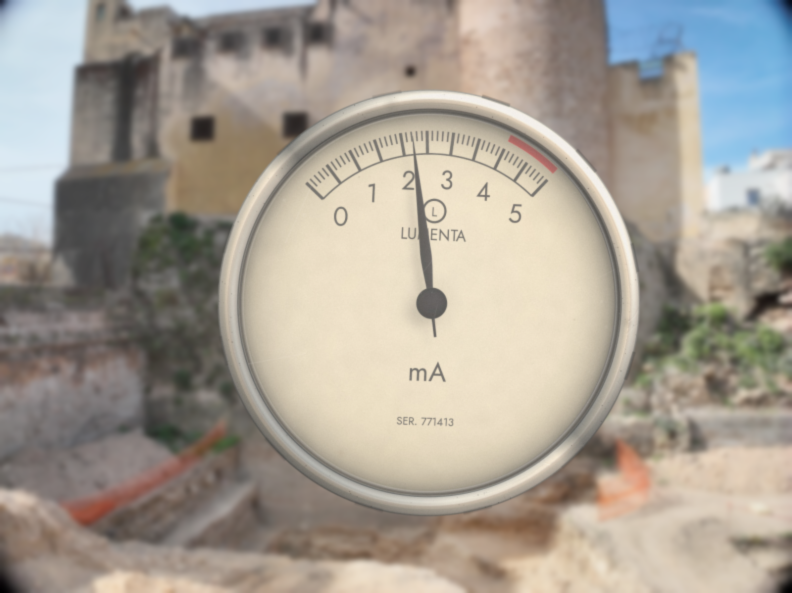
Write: 2.2 mA
